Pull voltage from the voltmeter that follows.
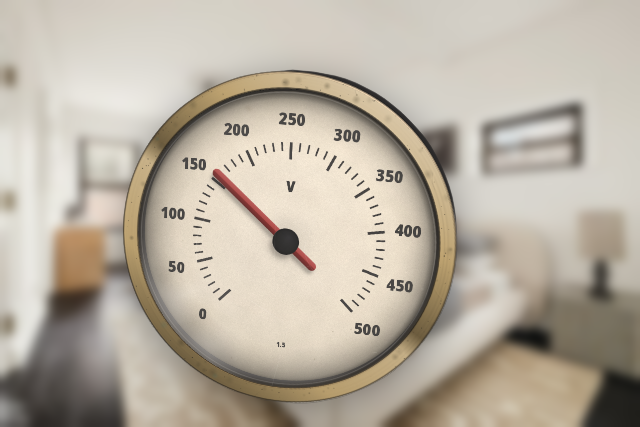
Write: 160 V
